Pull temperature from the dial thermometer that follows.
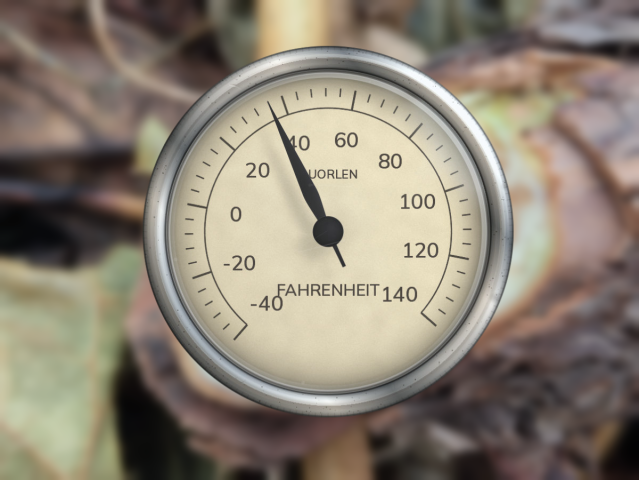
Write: 36 °F
